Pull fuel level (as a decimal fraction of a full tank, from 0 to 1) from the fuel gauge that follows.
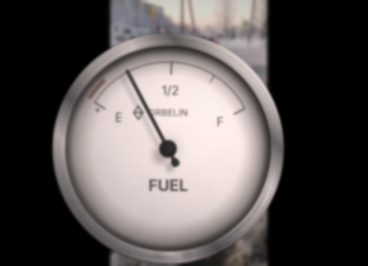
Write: 0.25
